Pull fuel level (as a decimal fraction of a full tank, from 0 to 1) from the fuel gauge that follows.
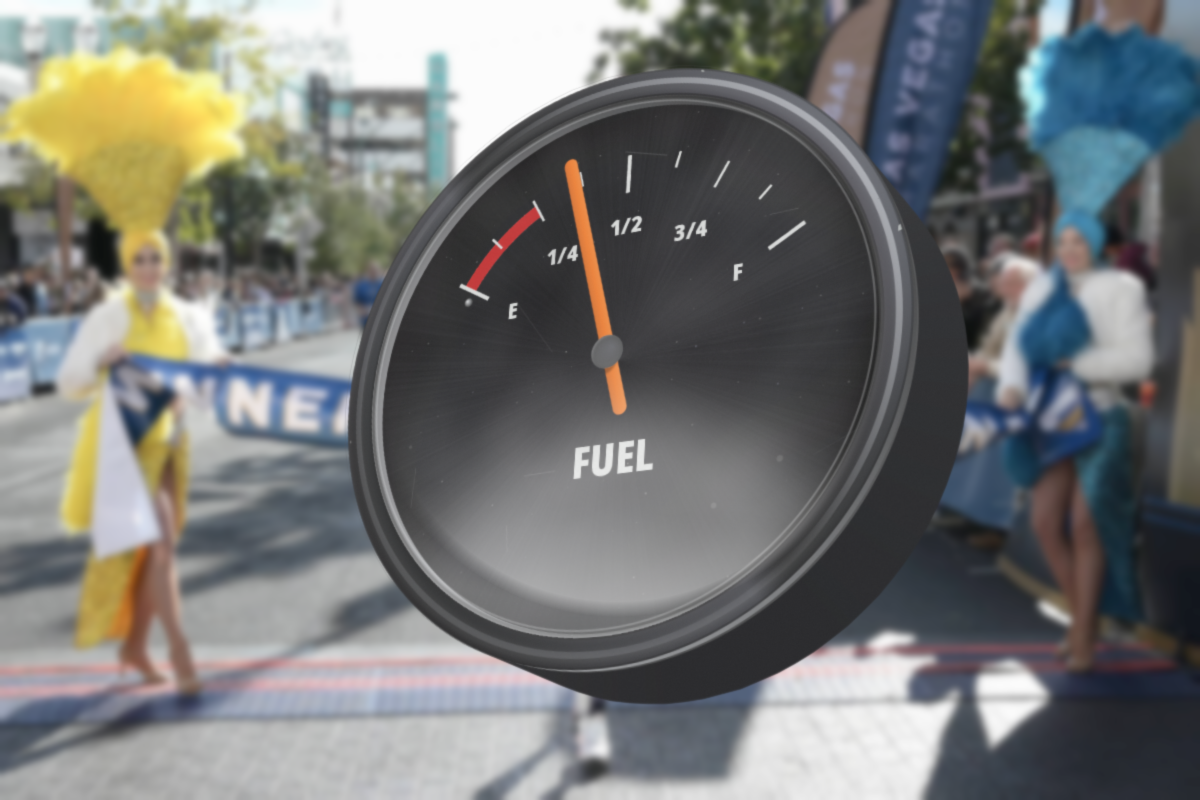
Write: 0.375
